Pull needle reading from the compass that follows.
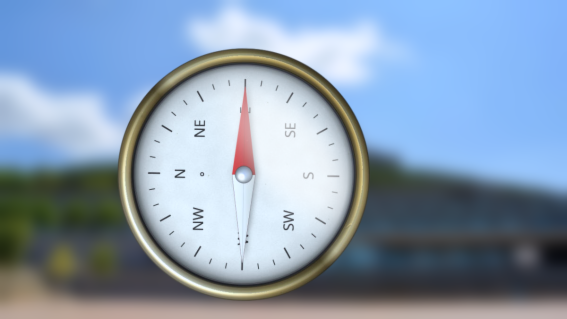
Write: 90 °
